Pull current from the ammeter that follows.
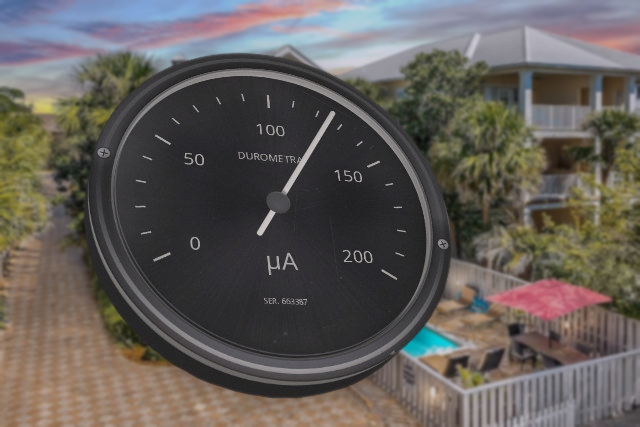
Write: 125 µA
